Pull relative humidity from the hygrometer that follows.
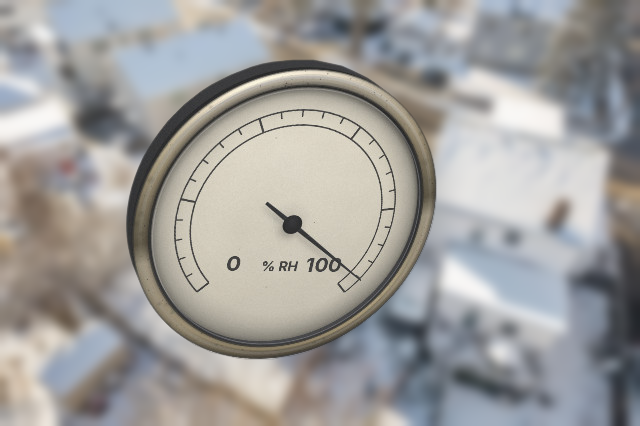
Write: 96 %
